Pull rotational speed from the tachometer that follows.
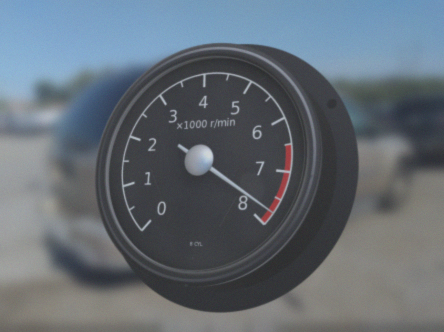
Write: 7750 rpm
